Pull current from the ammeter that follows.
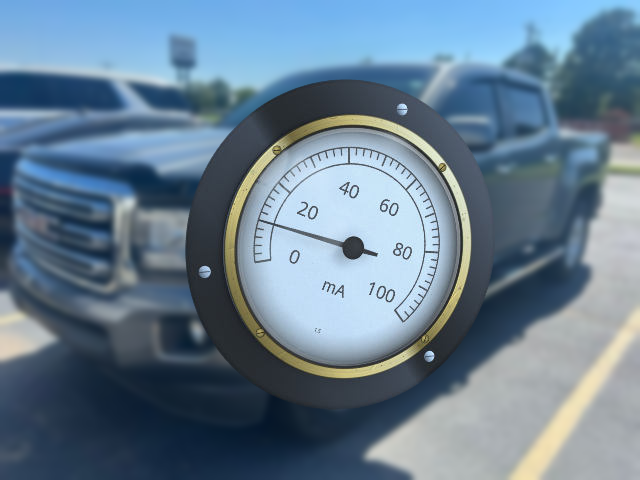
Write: 10 mA
